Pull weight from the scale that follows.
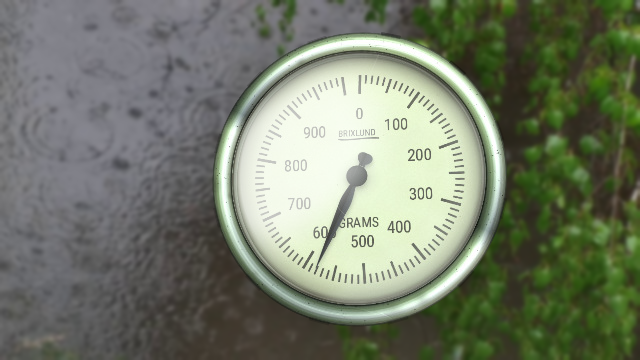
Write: 580 g
